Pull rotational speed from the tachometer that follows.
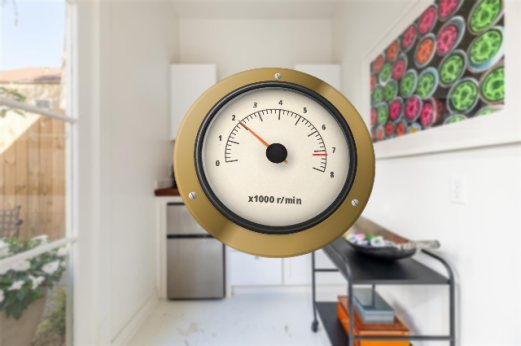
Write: 2000 rpm
